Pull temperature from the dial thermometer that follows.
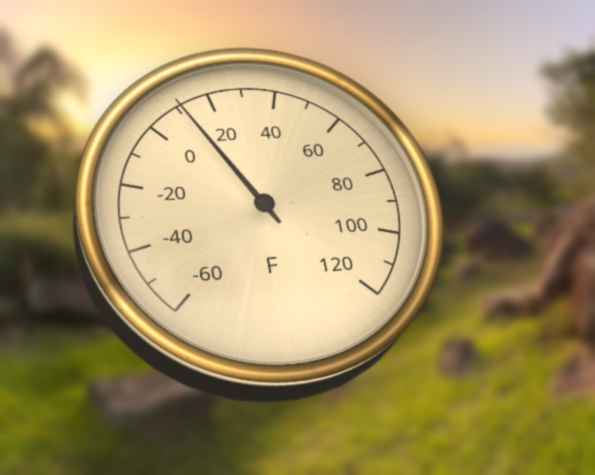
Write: 10 °F
